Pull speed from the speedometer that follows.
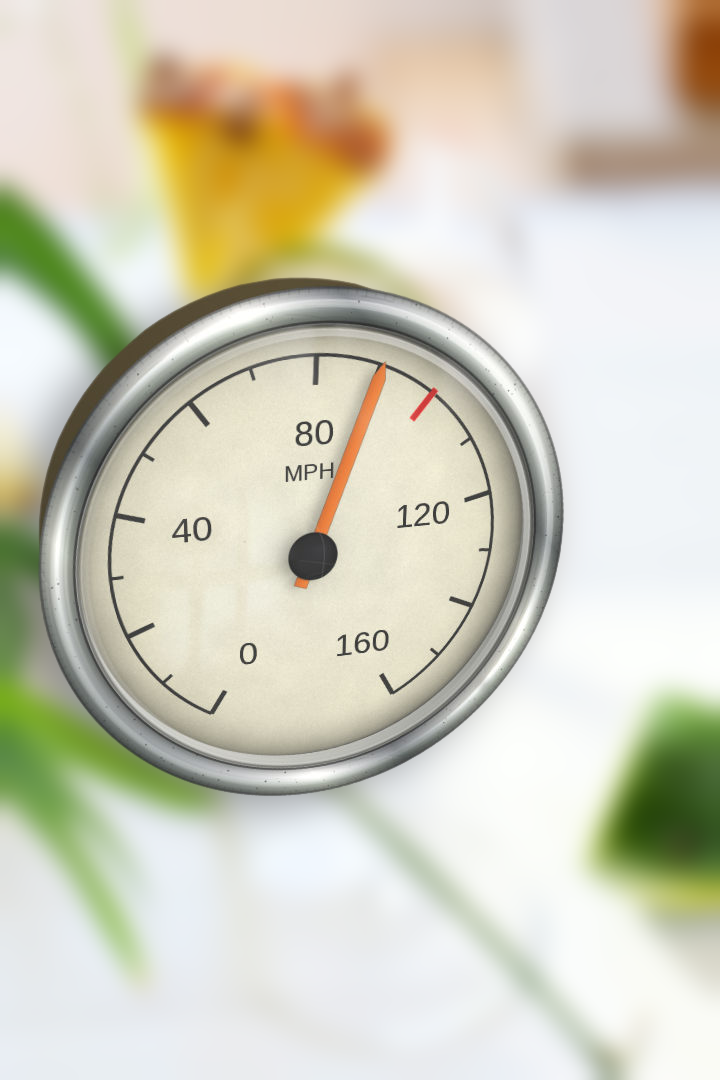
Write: 90 mph
